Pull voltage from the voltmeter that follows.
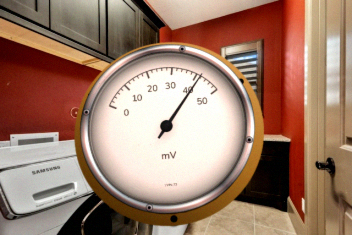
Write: 42 mV
